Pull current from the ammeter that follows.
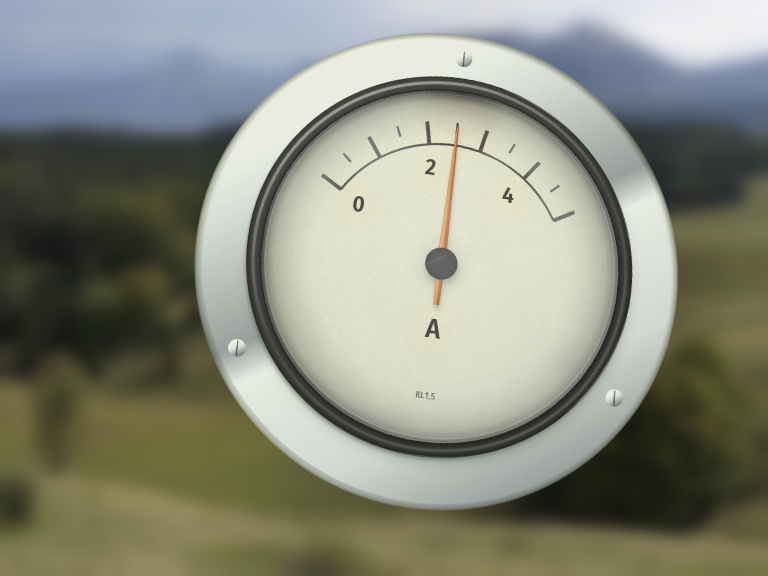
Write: 2.5 A
